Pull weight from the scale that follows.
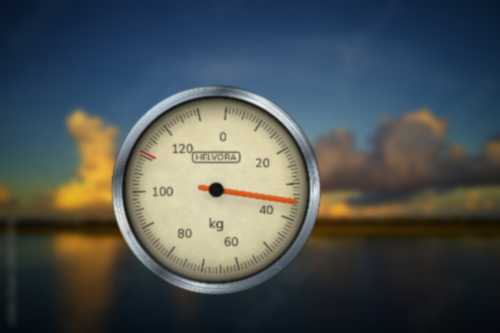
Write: 35 kg
